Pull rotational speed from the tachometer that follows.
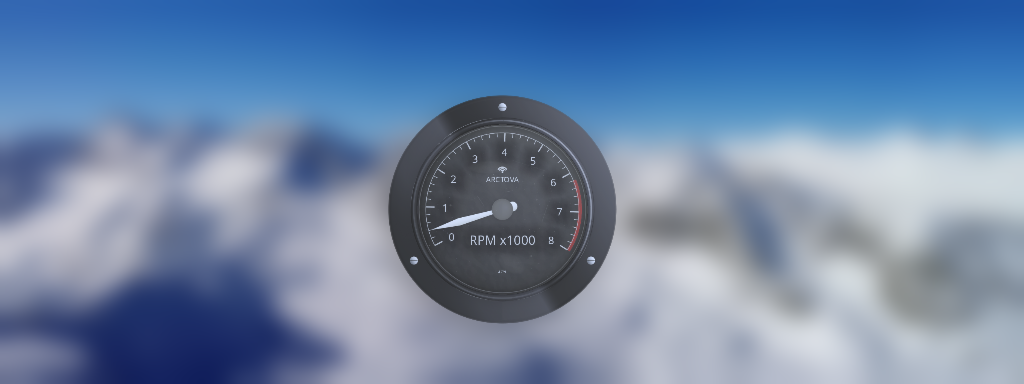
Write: 400 rpm
